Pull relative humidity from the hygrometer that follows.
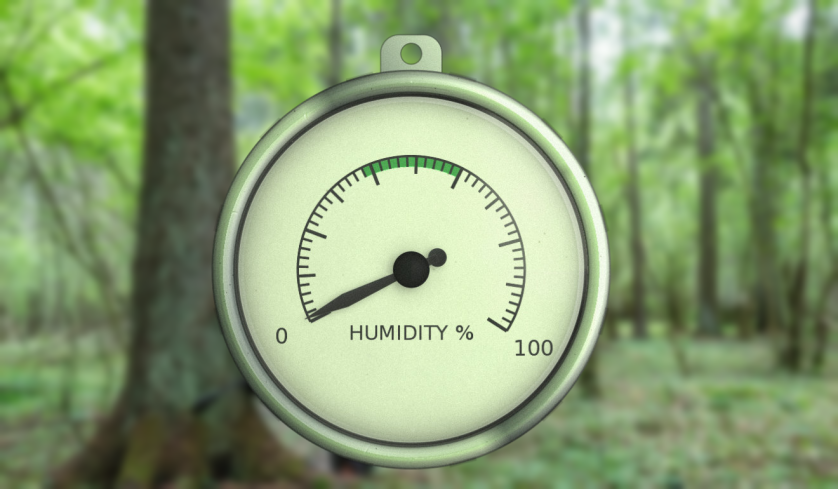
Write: 1 %
